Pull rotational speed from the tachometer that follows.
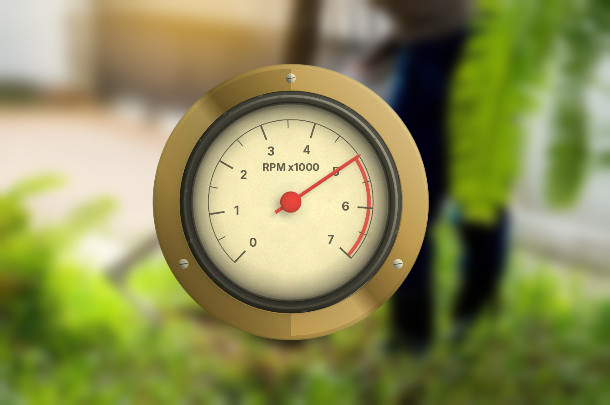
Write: 5000 rpm
